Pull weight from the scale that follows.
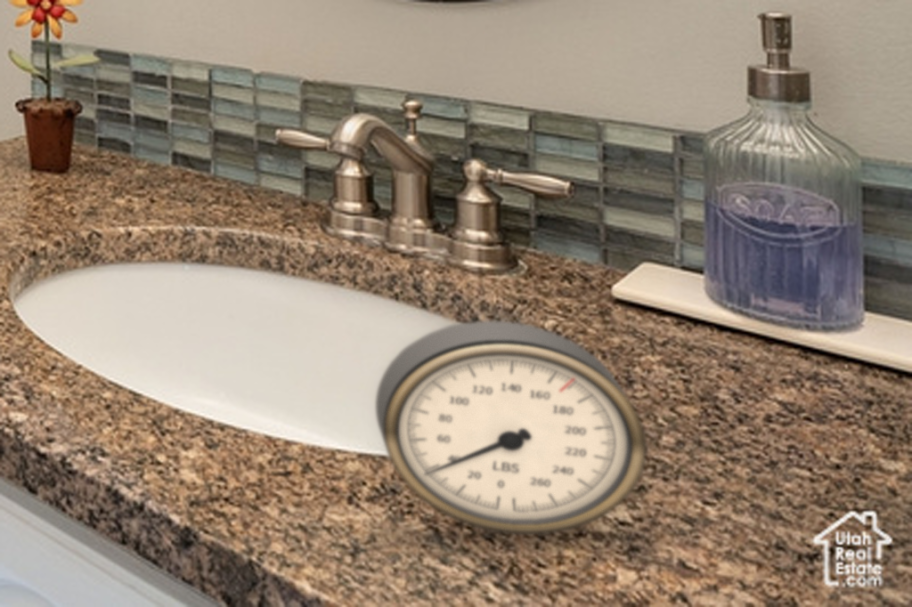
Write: 40 lb
